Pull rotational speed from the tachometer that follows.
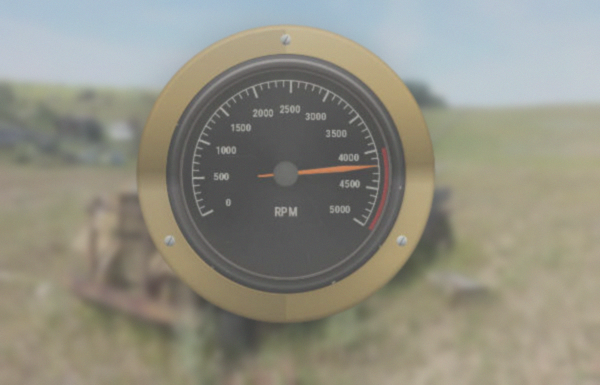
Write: 4200 rpm
